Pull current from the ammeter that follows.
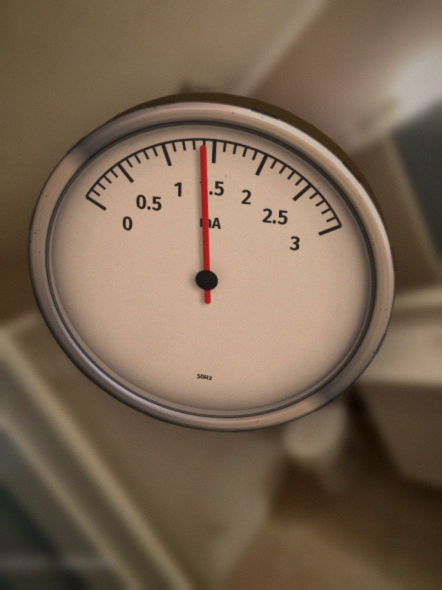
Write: 1.4 mA
